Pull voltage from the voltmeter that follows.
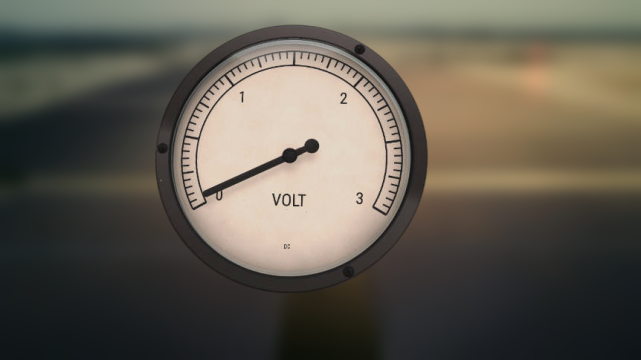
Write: 0.05 V
